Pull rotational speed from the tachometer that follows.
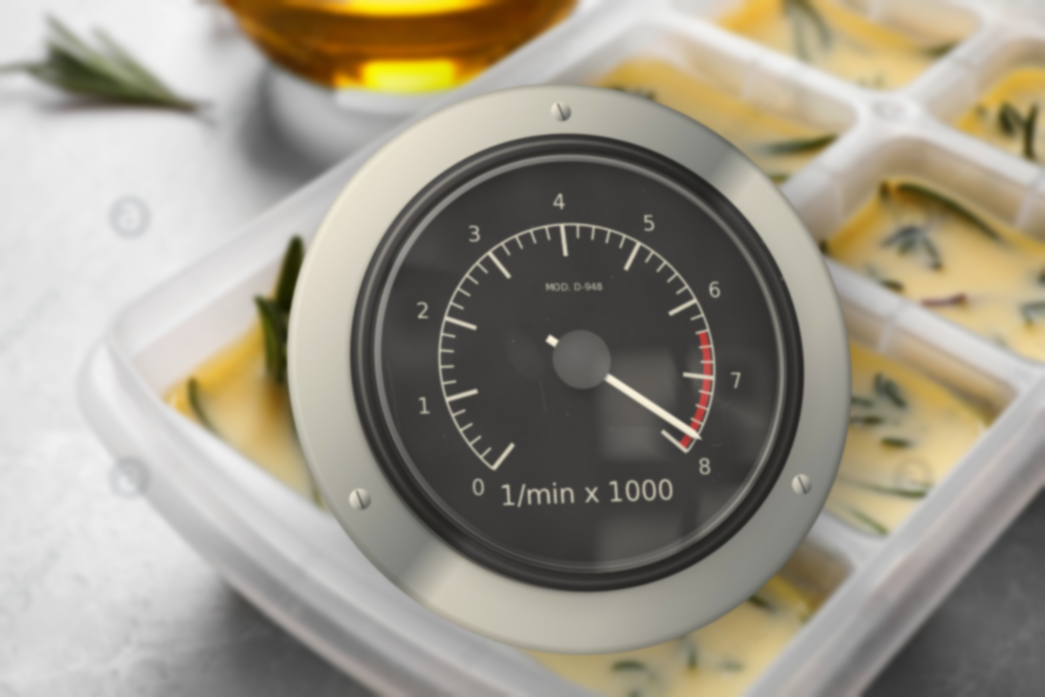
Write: 7800 rpm
